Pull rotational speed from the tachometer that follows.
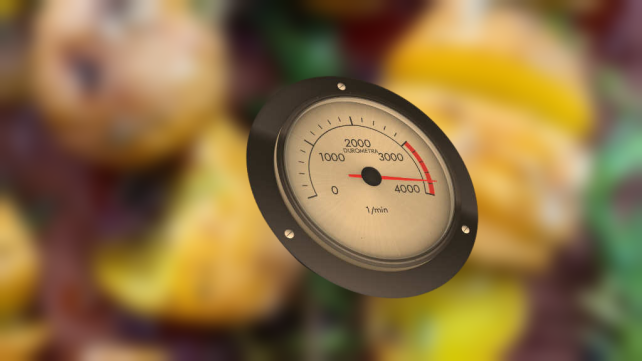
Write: 3800 rpm
